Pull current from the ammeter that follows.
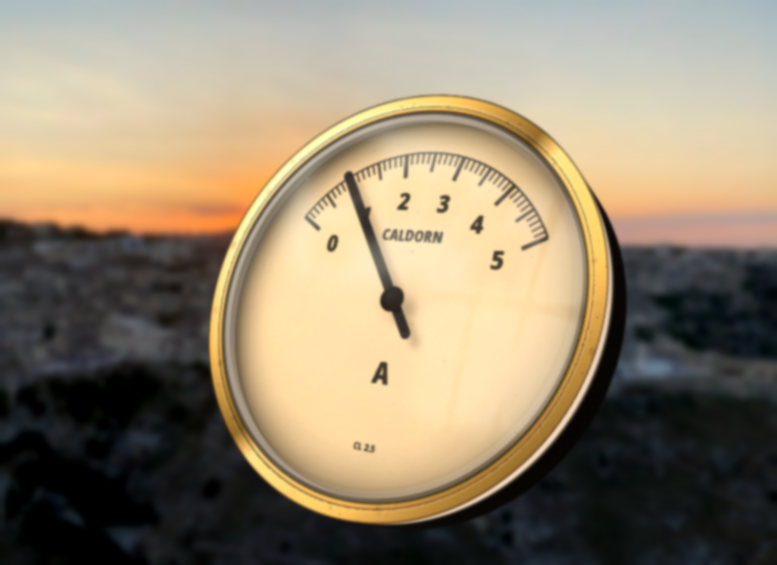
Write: 1 A
